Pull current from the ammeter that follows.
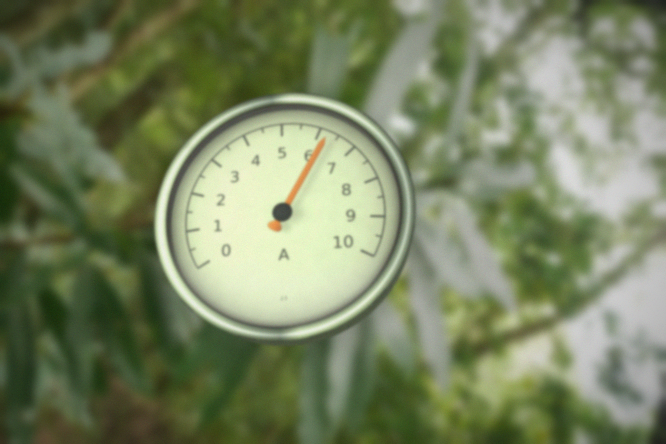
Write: 6.25 A
